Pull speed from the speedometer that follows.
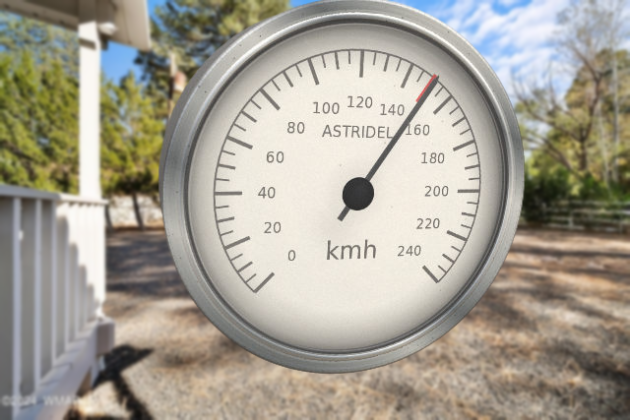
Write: 150 km/h
